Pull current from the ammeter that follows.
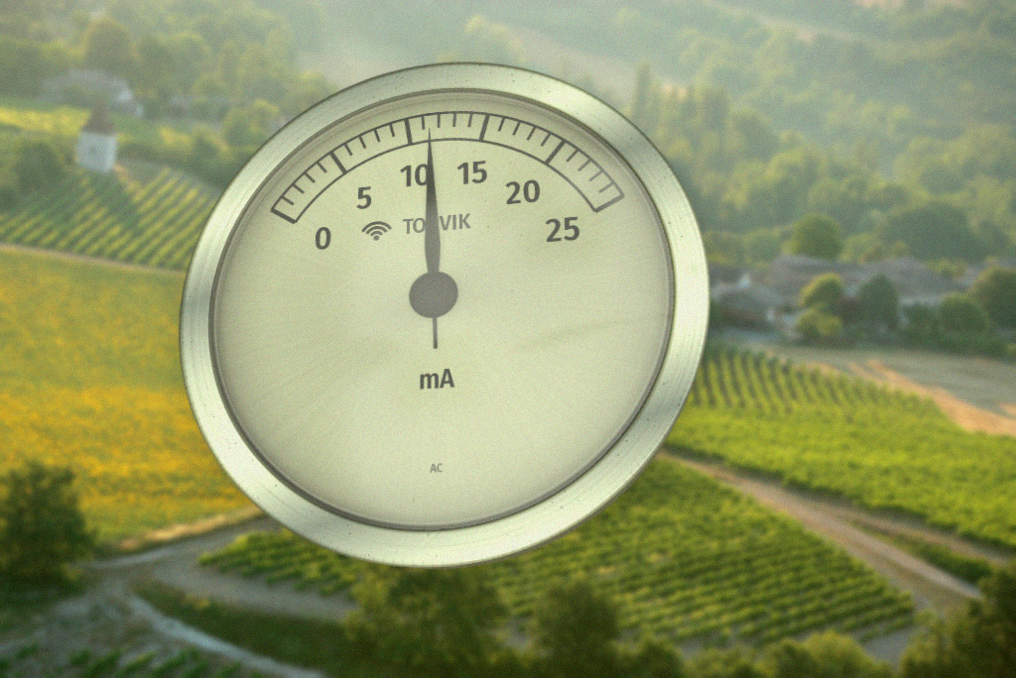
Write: 11.5 mA
